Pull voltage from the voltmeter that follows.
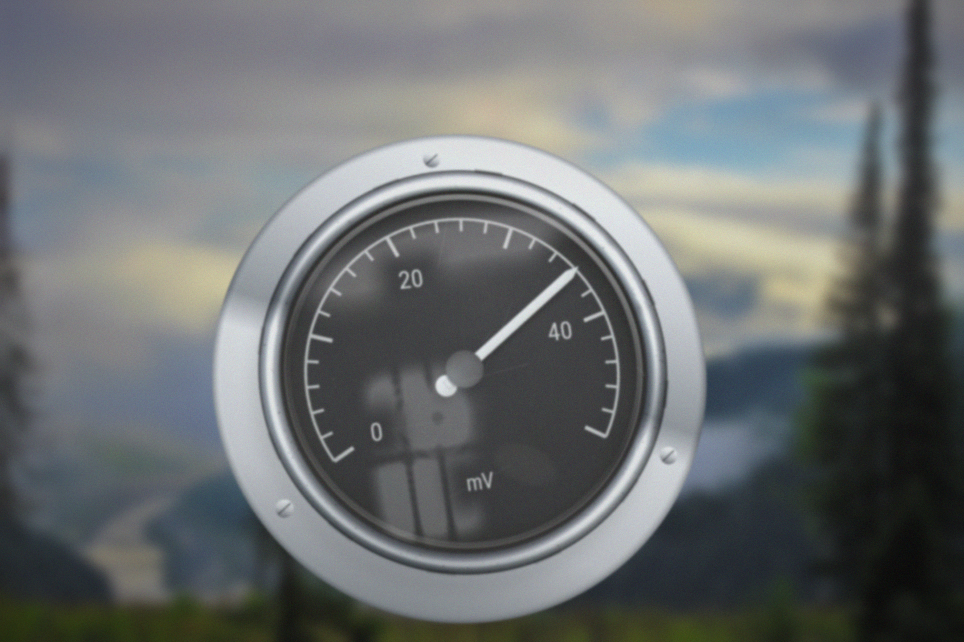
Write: 36 mV
